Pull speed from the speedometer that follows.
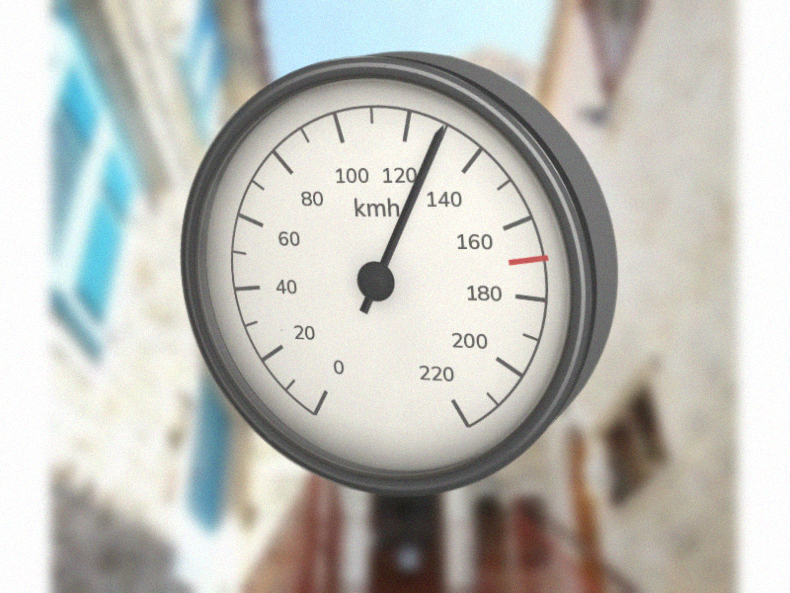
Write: 130 km/h
